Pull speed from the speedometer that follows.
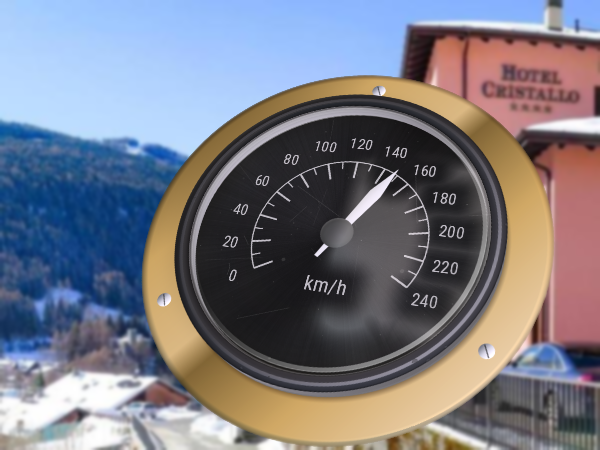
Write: 150 km/h
